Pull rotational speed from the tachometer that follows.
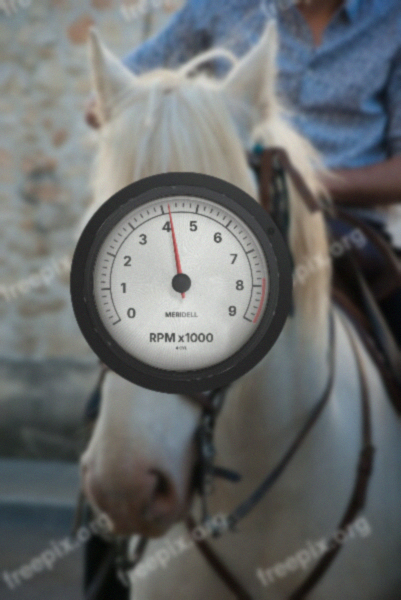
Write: 4200 rpm
